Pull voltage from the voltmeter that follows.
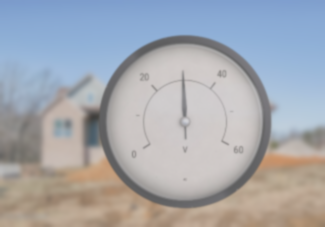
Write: 30 V
